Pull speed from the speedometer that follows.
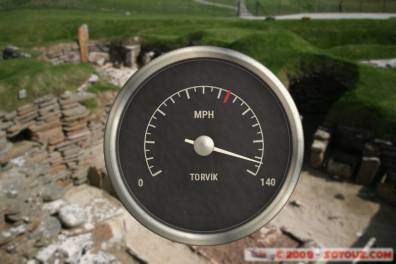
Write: 132.5 mph
